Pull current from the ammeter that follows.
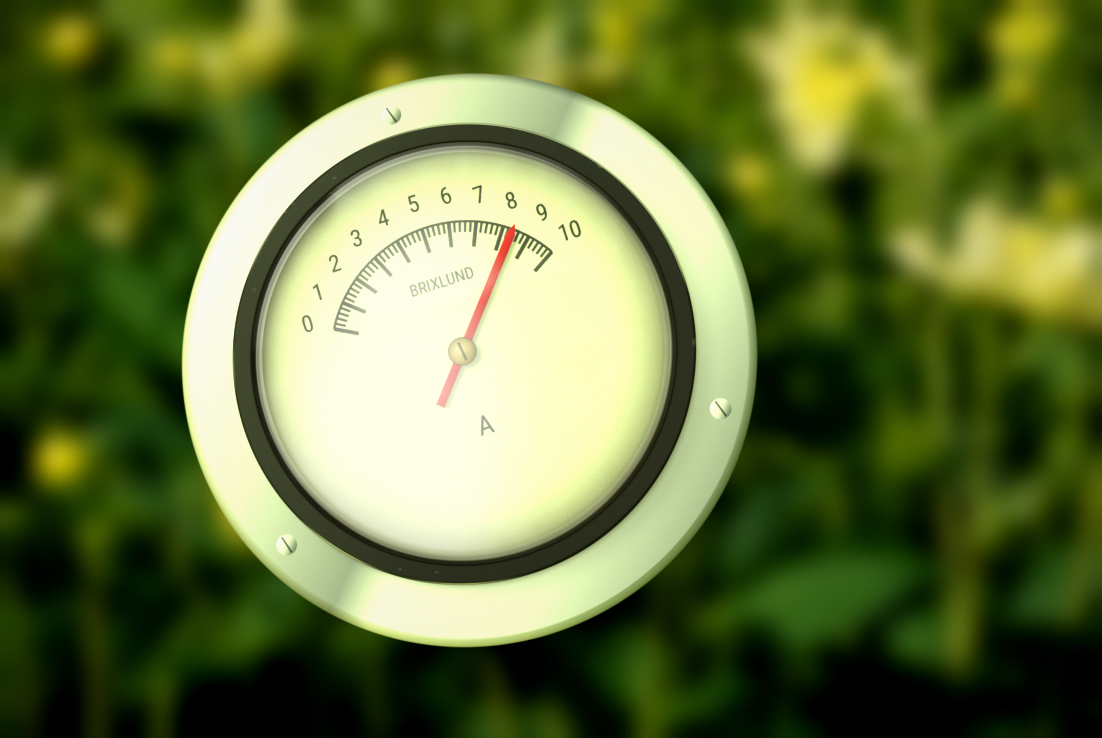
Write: 8.4 A
